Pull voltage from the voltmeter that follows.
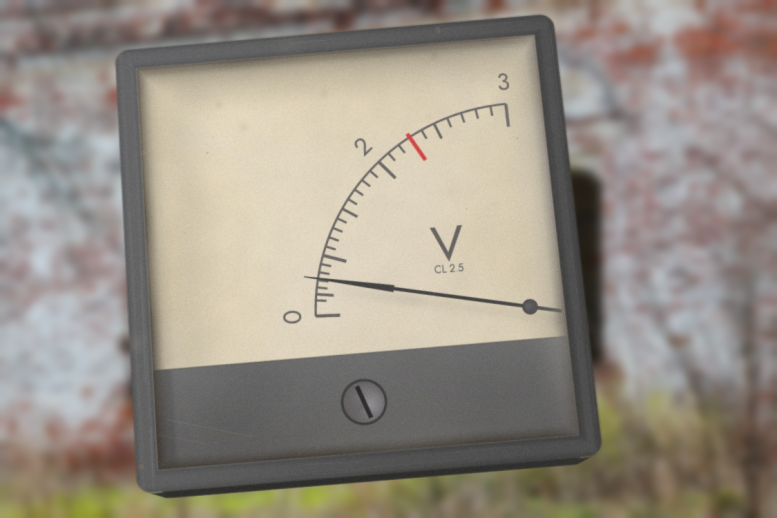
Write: 0.7 V
